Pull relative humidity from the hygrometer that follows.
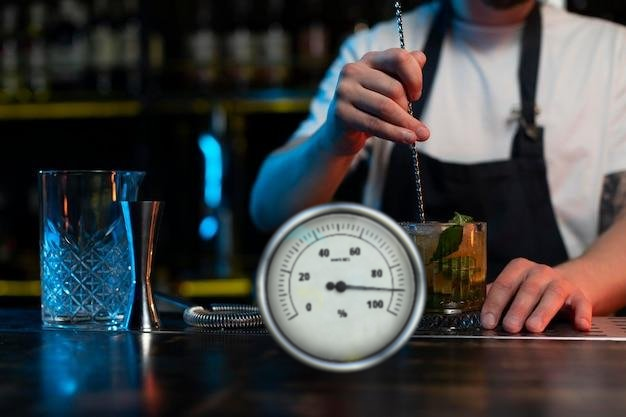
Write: 90 %
